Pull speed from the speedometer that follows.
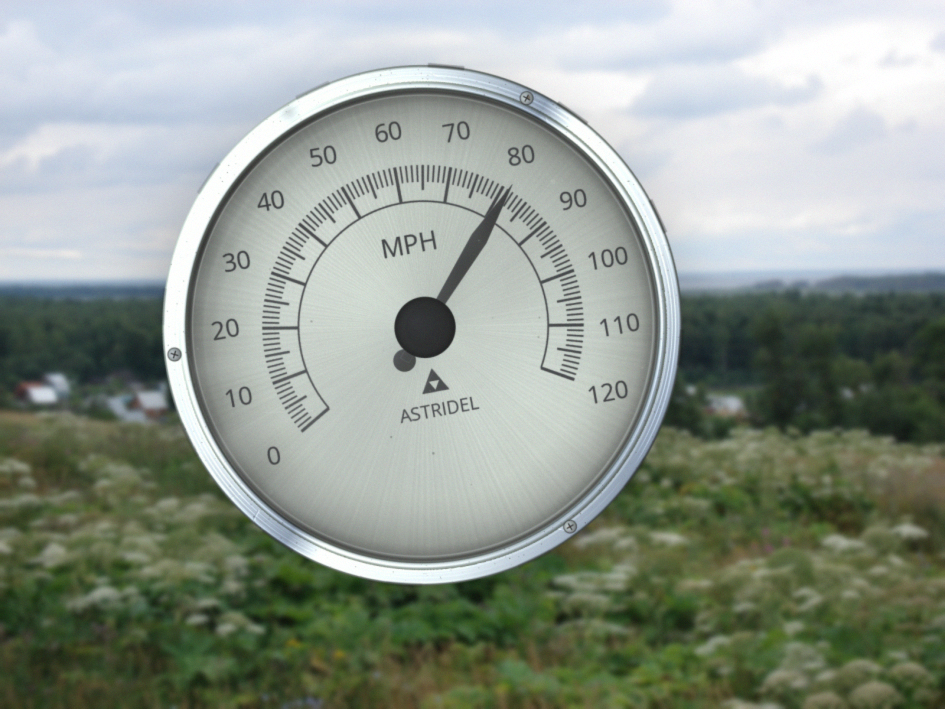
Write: 81 mph
